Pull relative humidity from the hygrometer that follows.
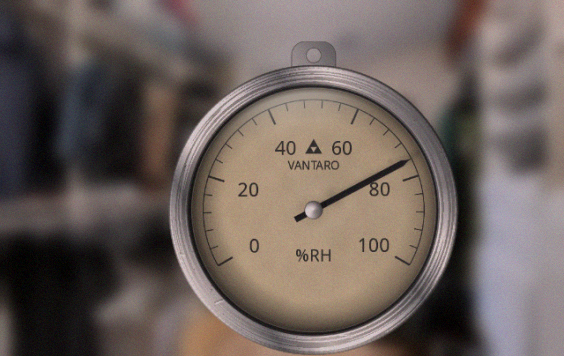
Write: 76 %
